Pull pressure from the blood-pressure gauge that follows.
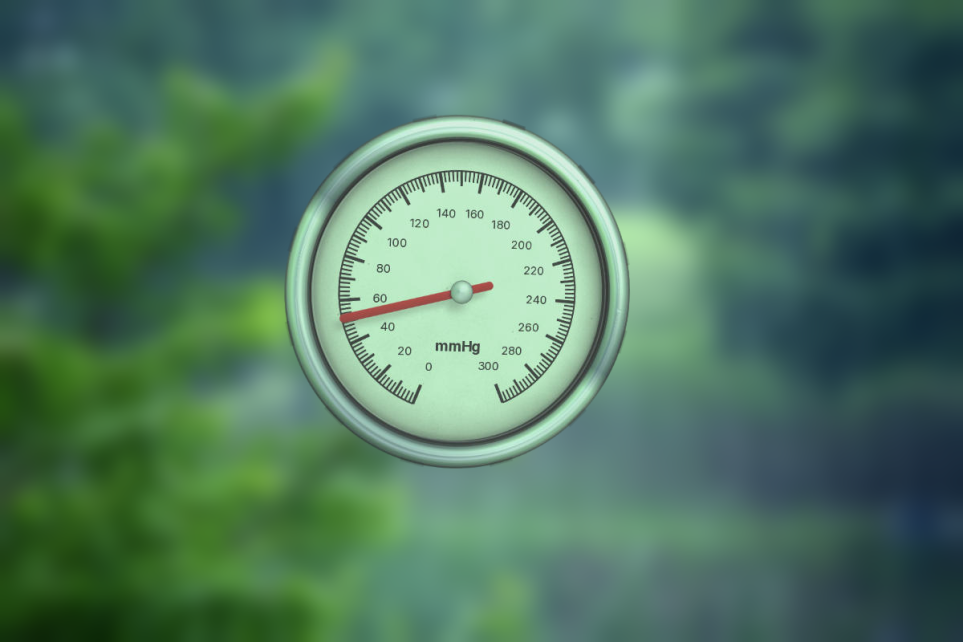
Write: 52 mmHg
